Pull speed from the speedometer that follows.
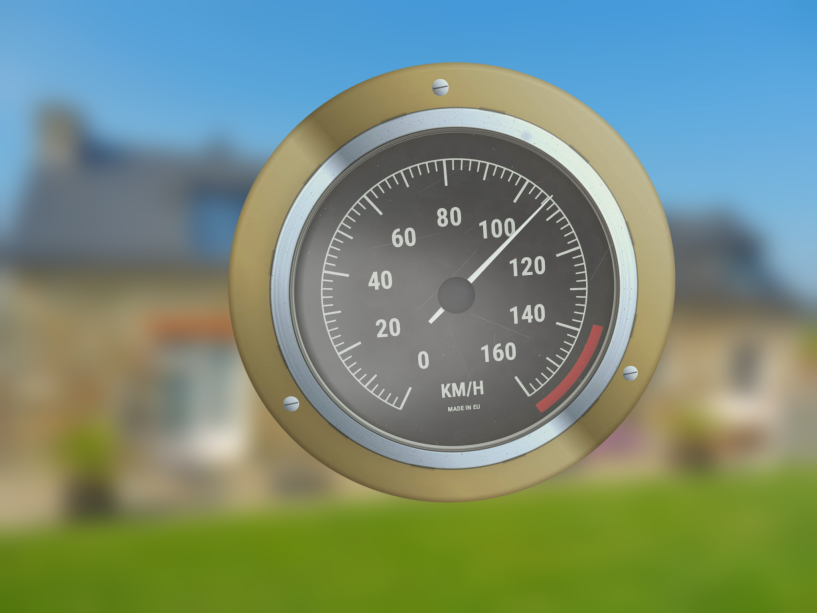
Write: 106 km/h
